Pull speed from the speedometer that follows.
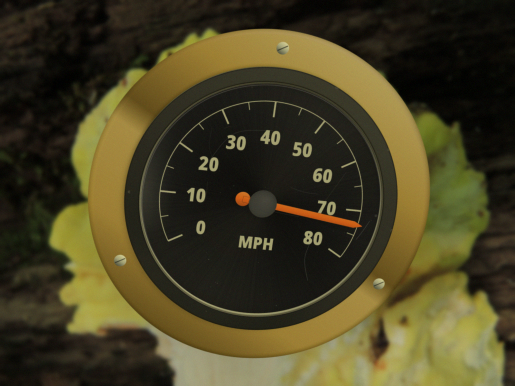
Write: 72.5 mph
